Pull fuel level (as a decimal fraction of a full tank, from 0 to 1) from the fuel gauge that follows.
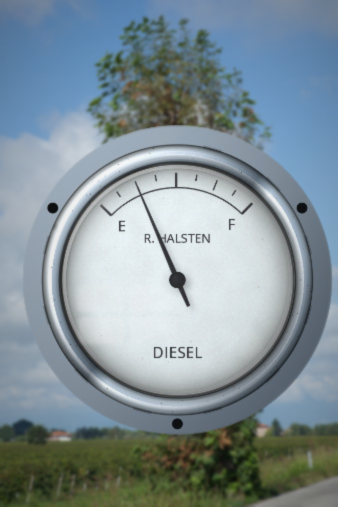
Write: 0.25
